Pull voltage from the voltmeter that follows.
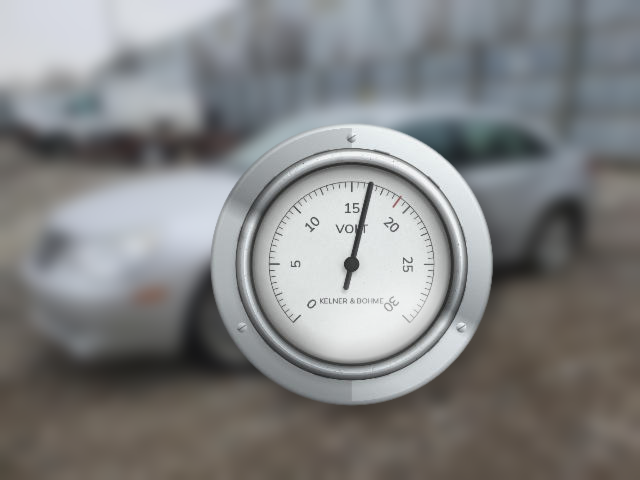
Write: 16.5 V
